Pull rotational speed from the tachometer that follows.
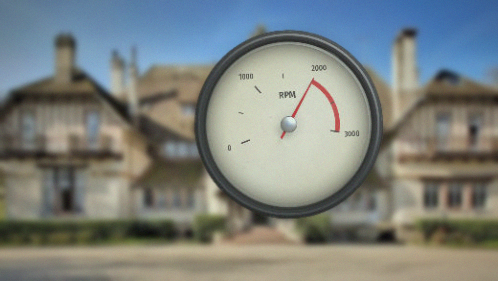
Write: 2000 rpm
